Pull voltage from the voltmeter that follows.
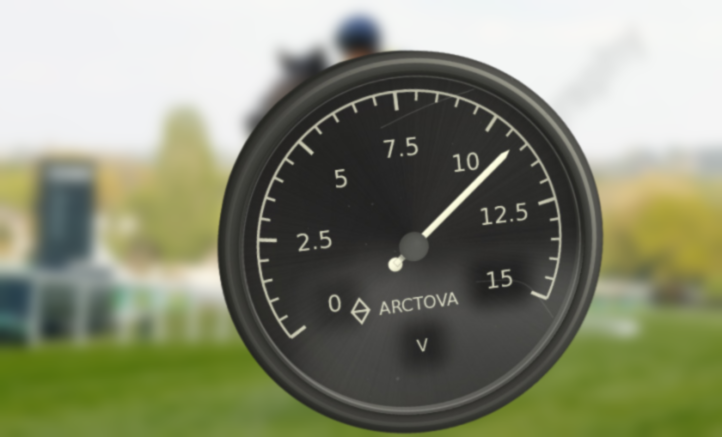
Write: 10.75 V
